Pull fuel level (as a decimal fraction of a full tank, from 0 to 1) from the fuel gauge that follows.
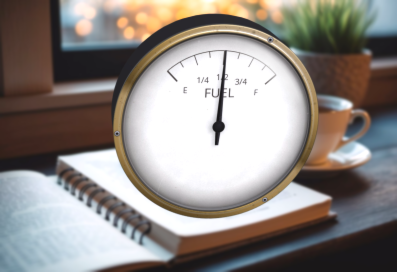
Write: 0.5
